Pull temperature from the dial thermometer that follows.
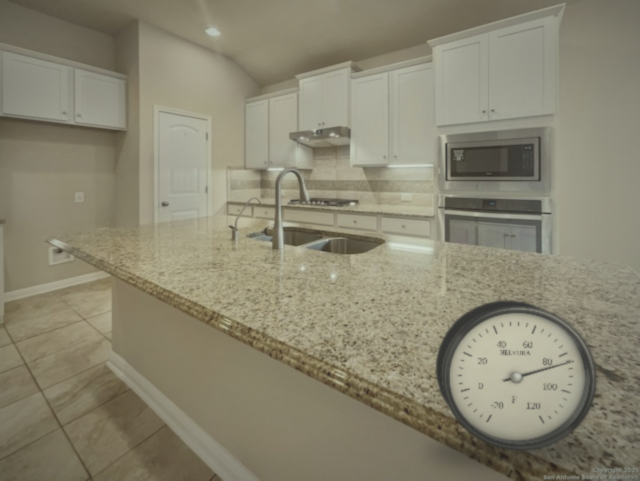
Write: 84 °F
